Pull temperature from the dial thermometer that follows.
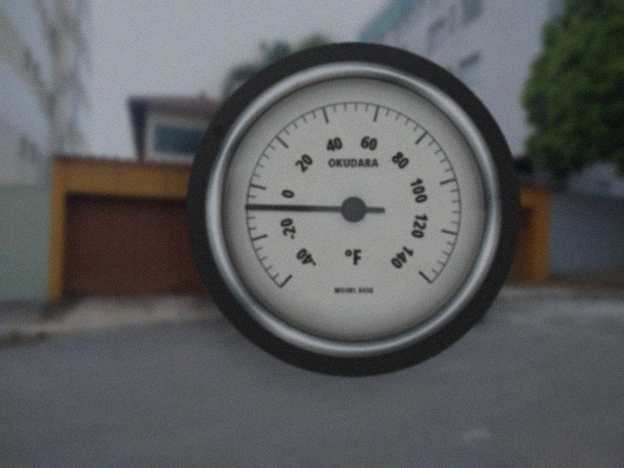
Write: -8 °F
